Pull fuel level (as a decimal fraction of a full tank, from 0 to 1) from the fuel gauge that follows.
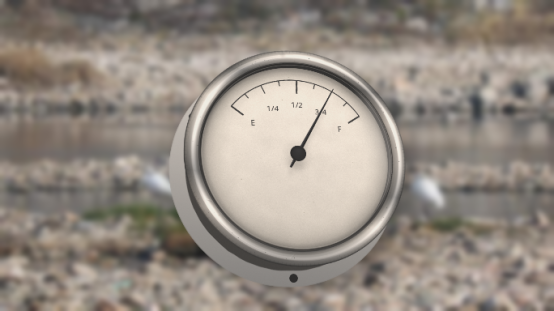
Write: 0.75
